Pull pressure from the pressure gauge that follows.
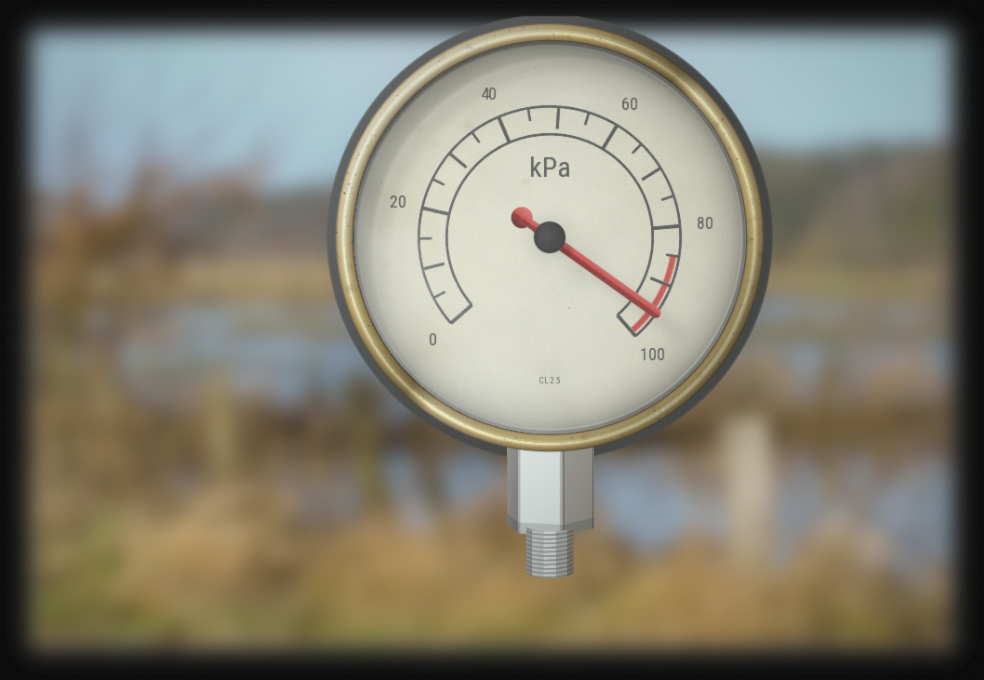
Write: 95 kPa
